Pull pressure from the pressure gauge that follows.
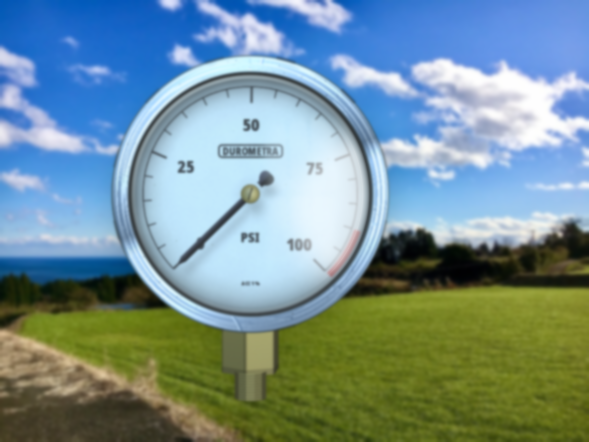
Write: 0 psi
